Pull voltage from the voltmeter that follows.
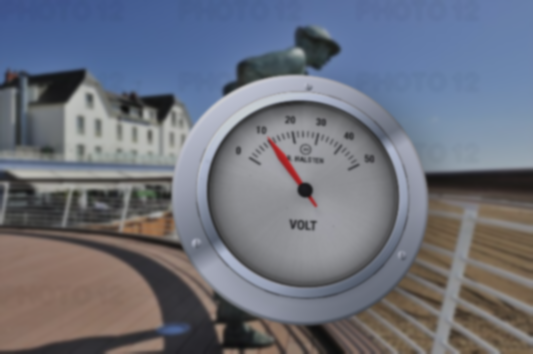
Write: 10 V
